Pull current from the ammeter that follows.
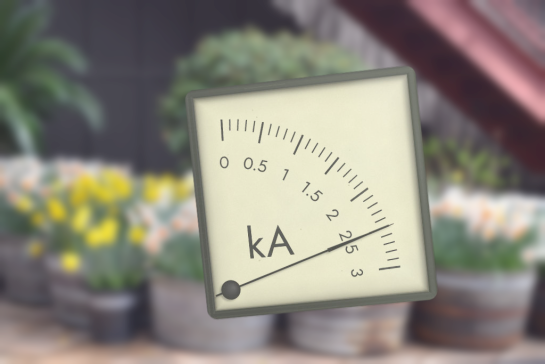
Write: 2.5 kA
